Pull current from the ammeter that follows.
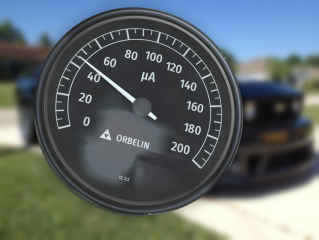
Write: 45 µA
